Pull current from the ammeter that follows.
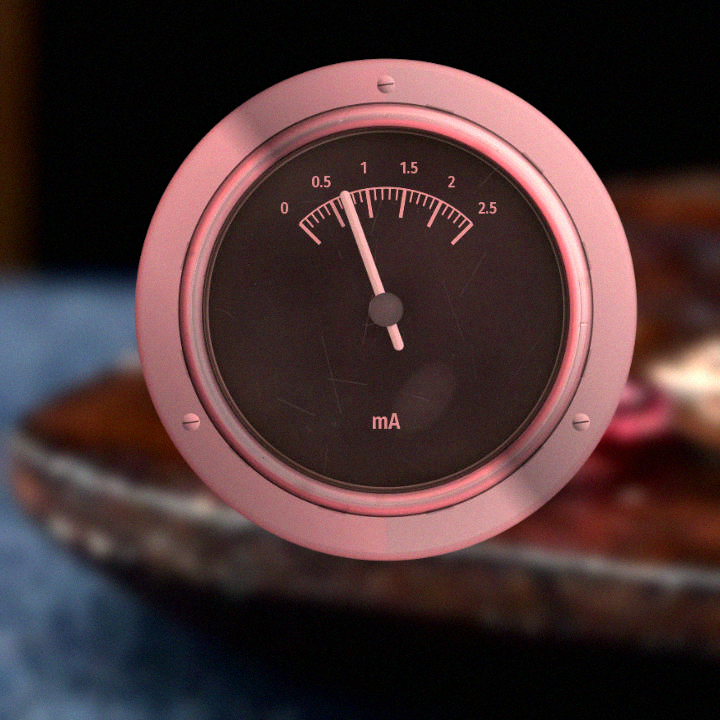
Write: 0.7 mA
